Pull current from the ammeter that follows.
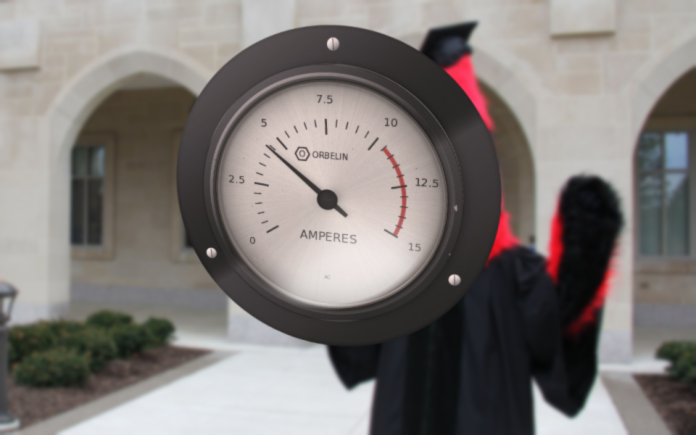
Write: 4.5 A
